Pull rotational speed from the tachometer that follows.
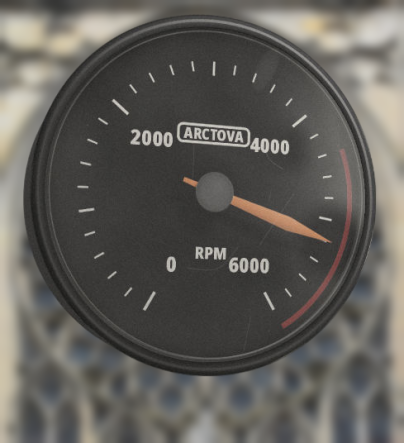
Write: 5200 rpm
